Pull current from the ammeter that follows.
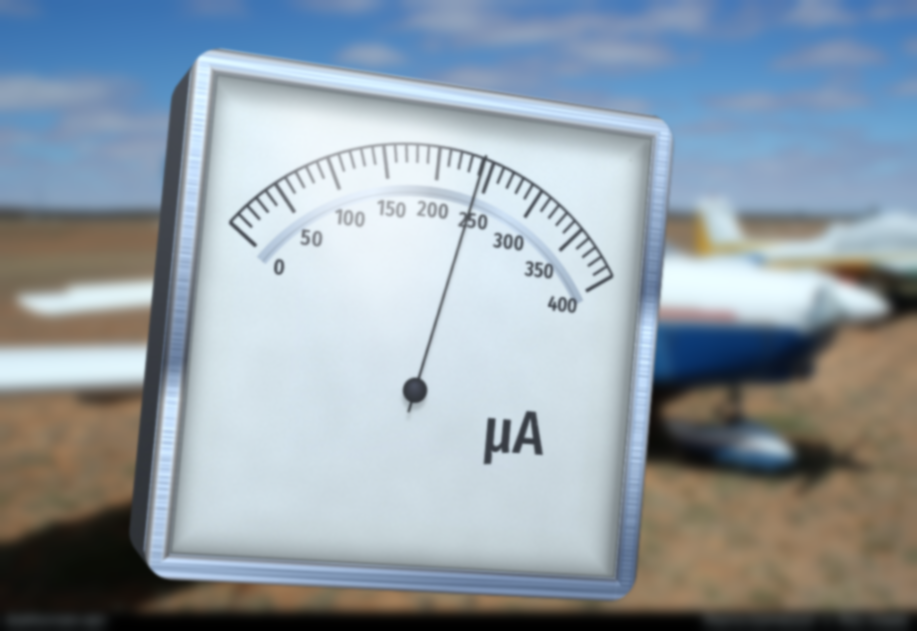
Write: 240 µA
